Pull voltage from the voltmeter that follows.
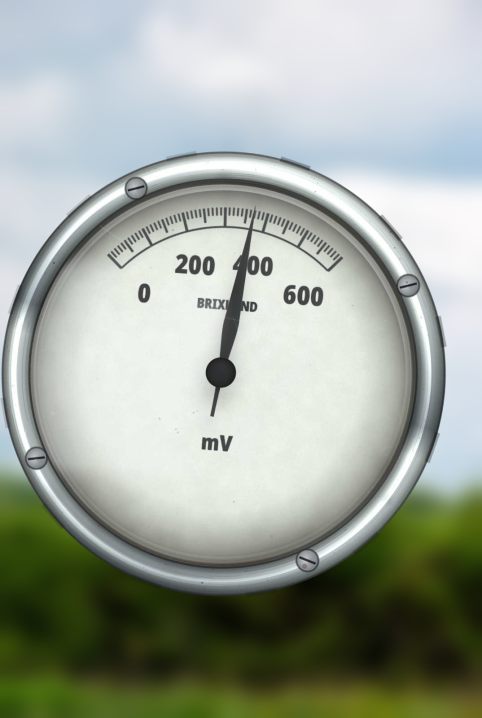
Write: 370 mV
